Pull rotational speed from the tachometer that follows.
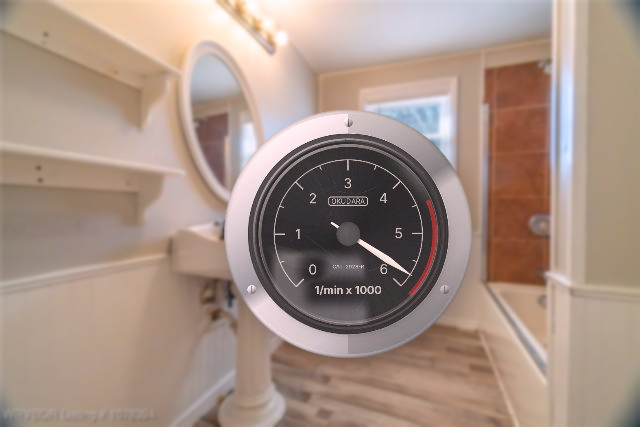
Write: 5750 rpm
